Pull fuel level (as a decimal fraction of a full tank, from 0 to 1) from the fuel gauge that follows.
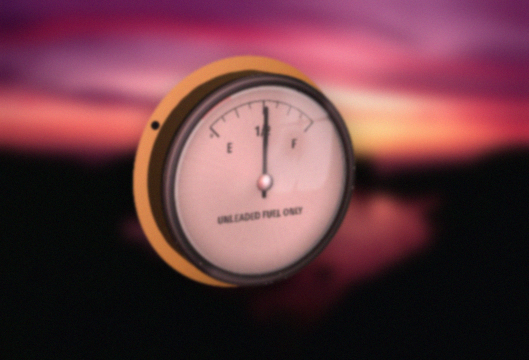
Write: 0.5
